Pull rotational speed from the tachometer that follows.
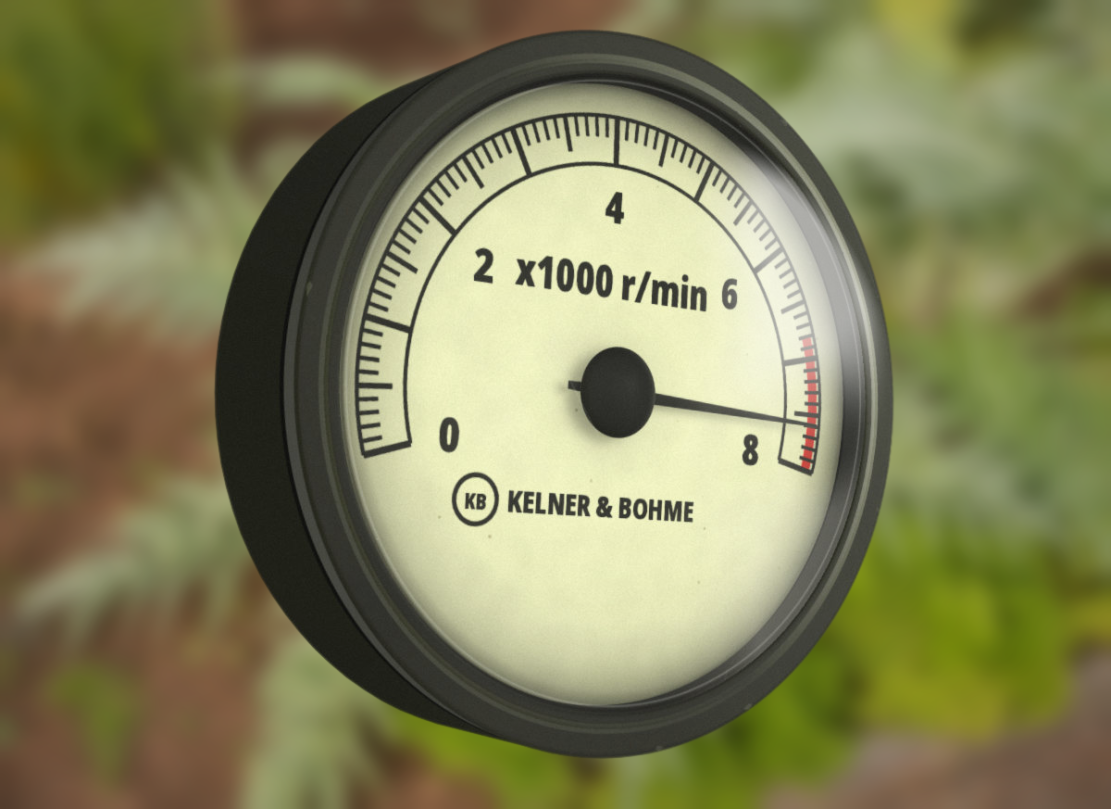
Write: 7600 rpm
